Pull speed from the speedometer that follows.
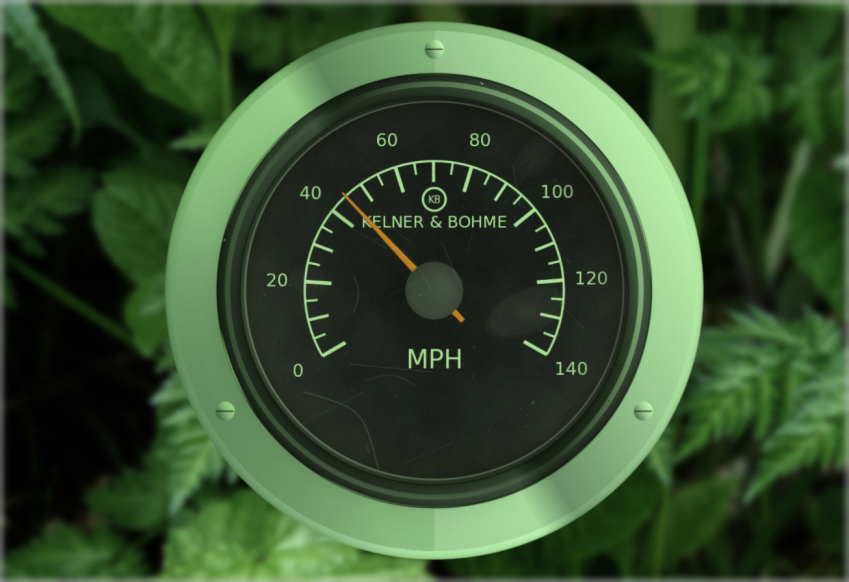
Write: 45 mph
